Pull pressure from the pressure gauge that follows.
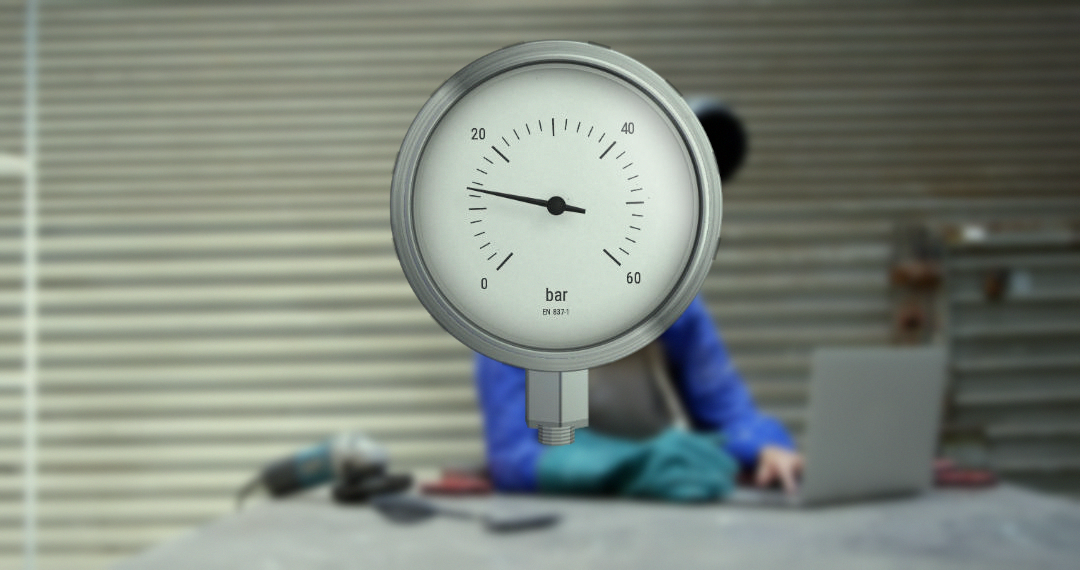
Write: 13 bar
